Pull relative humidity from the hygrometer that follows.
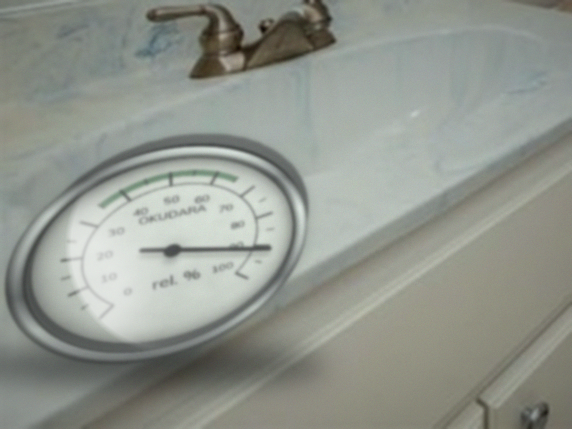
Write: 90 %
